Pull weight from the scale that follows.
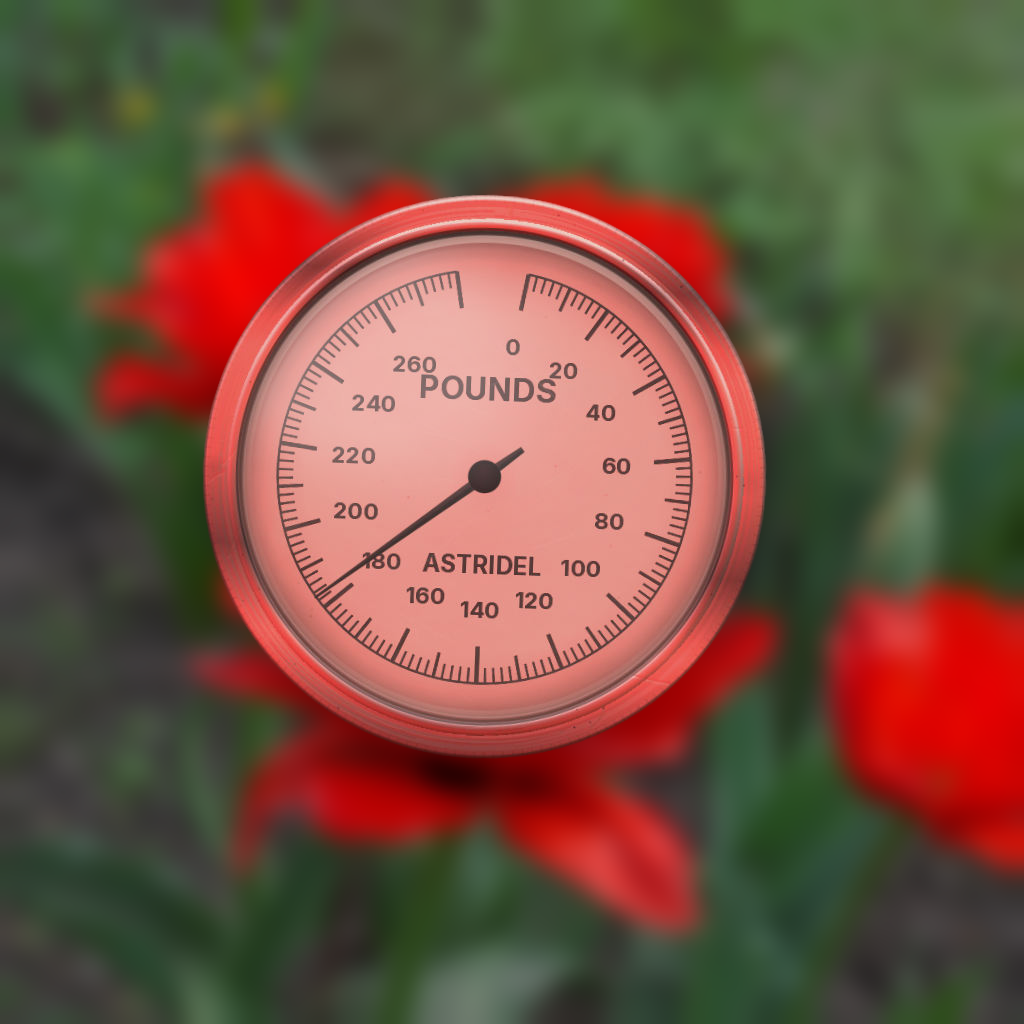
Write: 183 lb
